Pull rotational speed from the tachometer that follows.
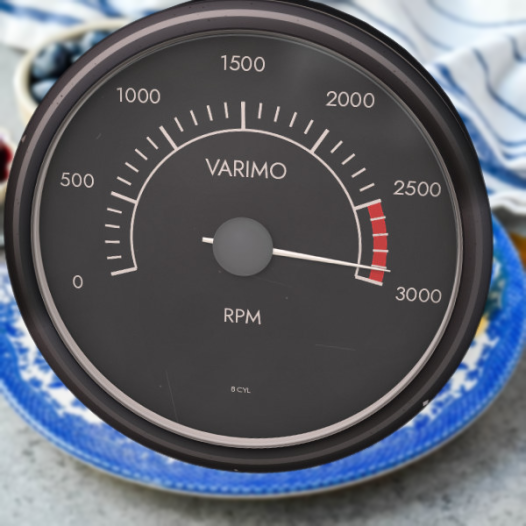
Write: 2900 rpm
